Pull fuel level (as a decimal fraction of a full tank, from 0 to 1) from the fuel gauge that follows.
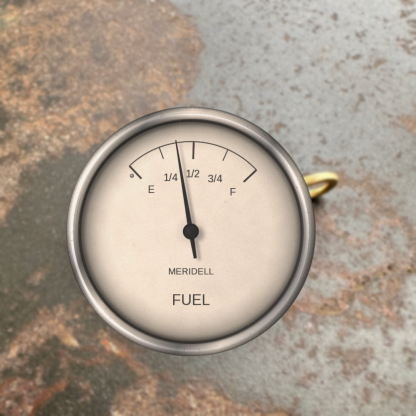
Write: 0.375
